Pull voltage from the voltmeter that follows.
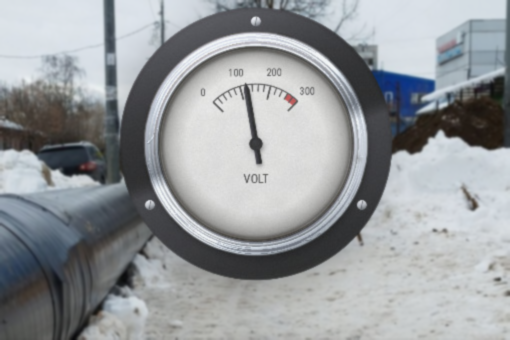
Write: 120 V
